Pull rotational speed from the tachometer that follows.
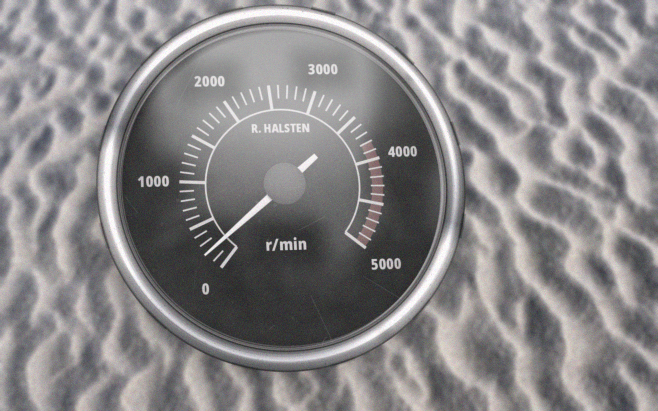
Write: 200 rpm
